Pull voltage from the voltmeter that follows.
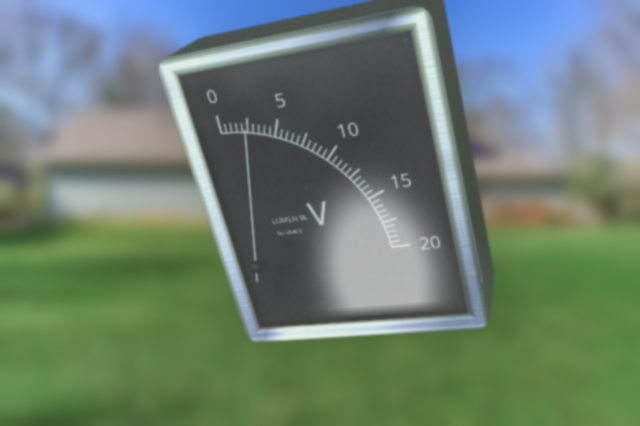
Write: 2.5 V
